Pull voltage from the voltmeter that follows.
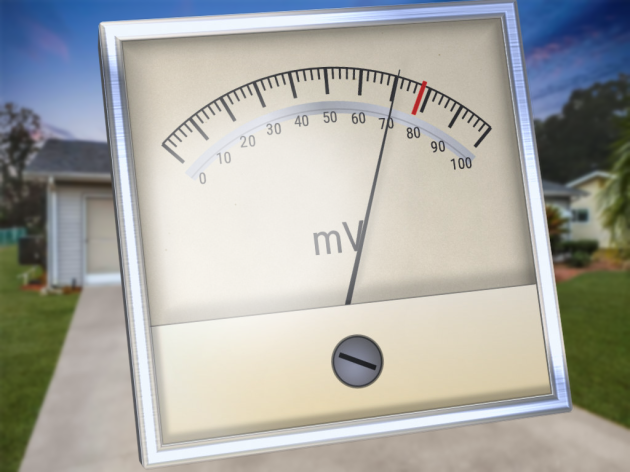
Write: 70 mV
